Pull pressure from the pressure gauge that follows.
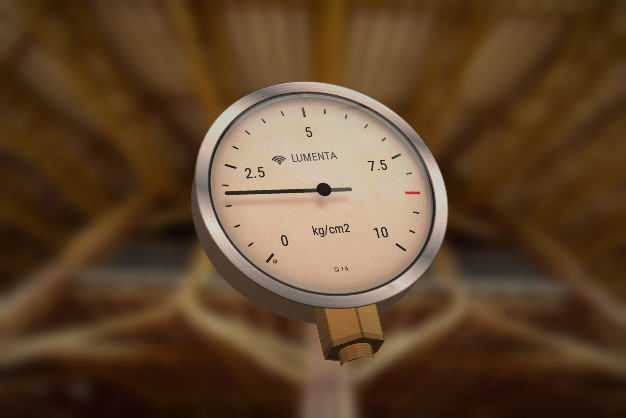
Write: 1.75 kg/cm²
